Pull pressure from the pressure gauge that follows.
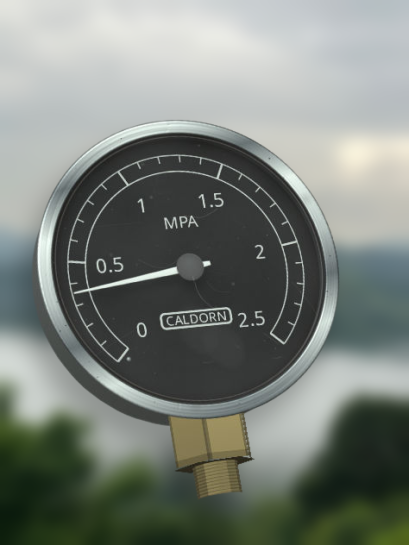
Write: 0.35 MPa
